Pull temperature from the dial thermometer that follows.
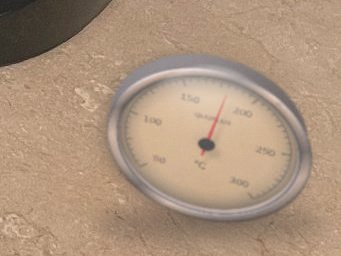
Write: 180 °C
